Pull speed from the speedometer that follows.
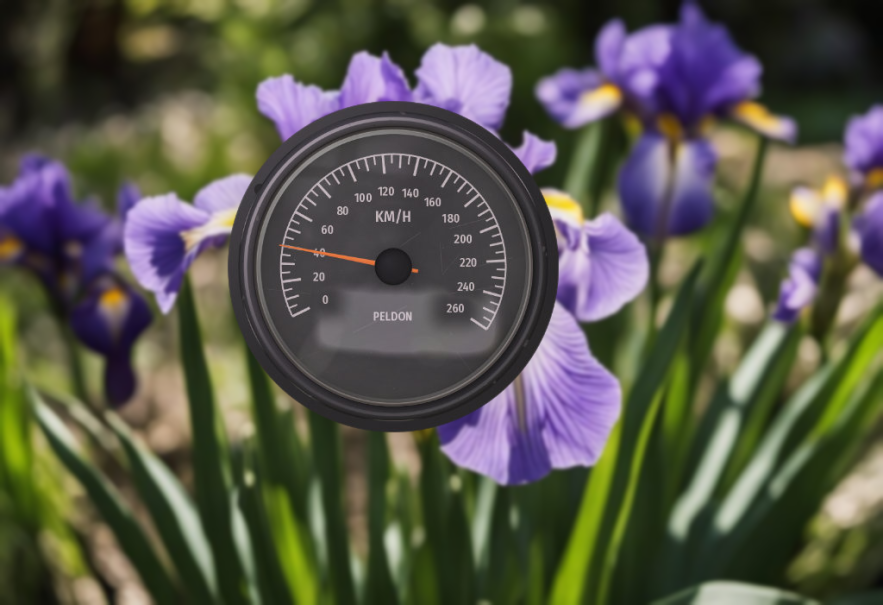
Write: 40 km/h
